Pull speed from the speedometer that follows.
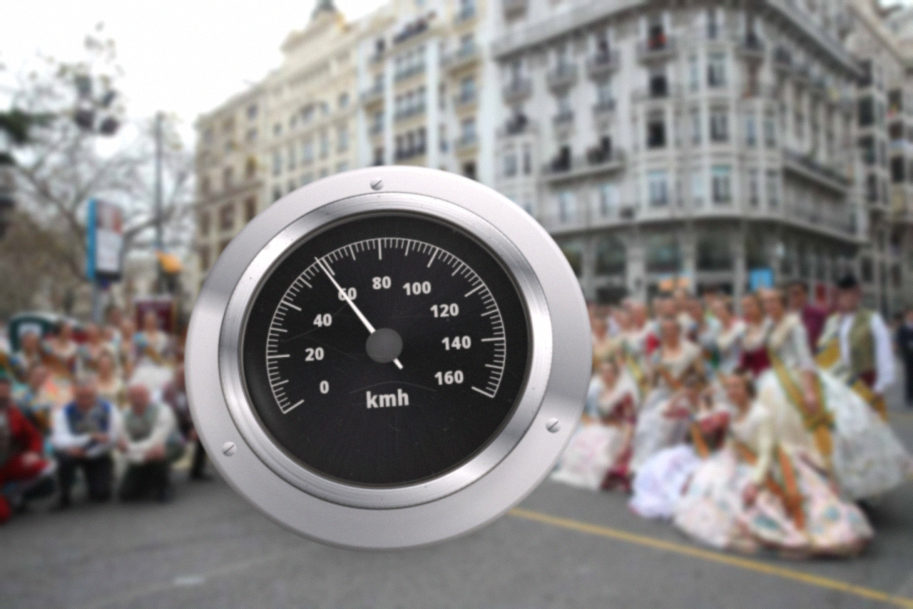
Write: 58 km/h
